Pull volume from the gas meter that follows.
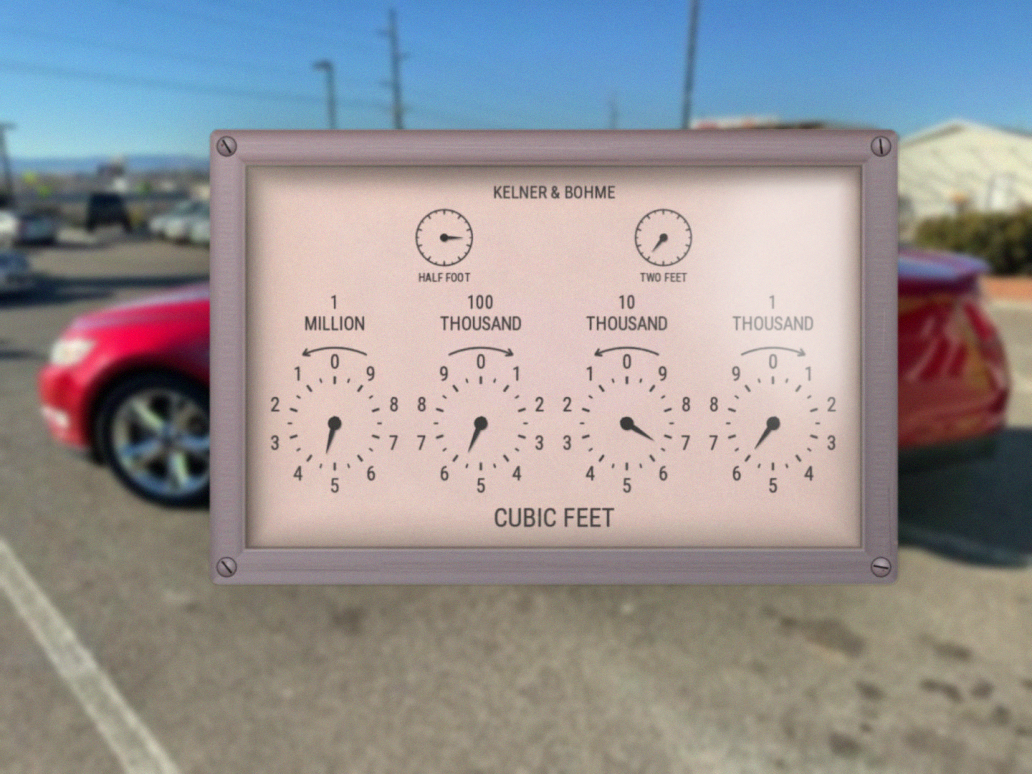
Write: 456600 ft³
